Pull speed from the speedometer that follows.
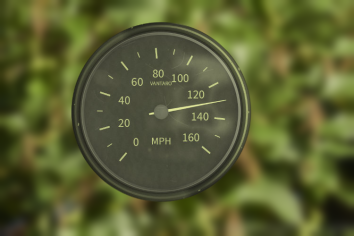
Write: 130 mph
